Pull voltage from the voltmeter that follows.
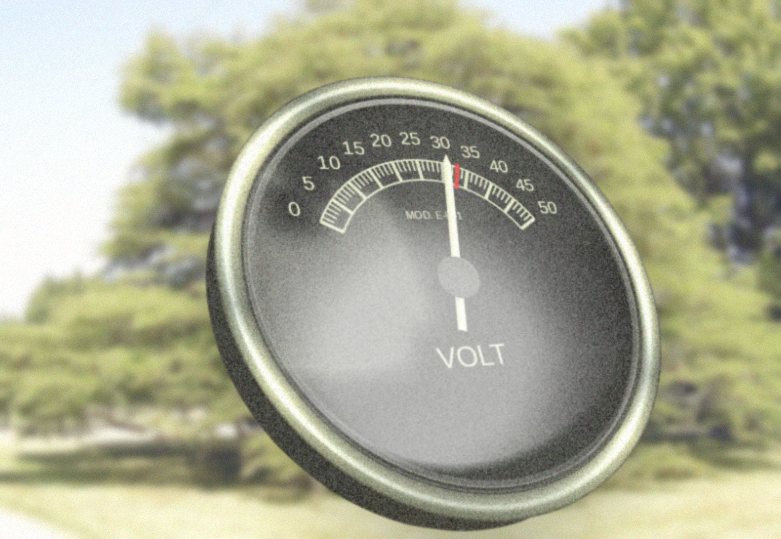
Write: 30 V
